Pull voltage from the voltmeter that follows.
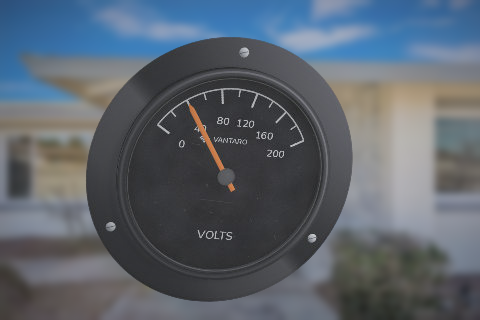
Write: 40 V
